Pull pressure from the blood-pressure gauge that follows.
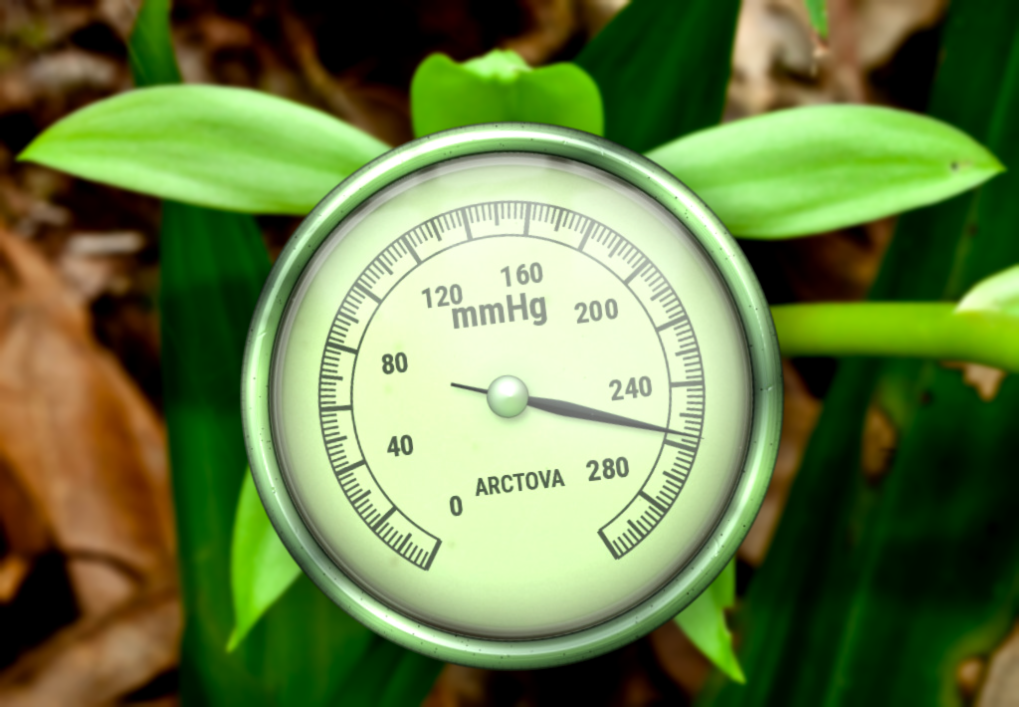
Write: 256 mmHg
